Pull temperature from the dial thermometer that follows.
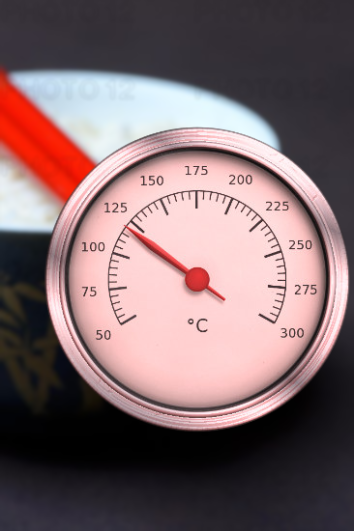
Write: 120 °C
